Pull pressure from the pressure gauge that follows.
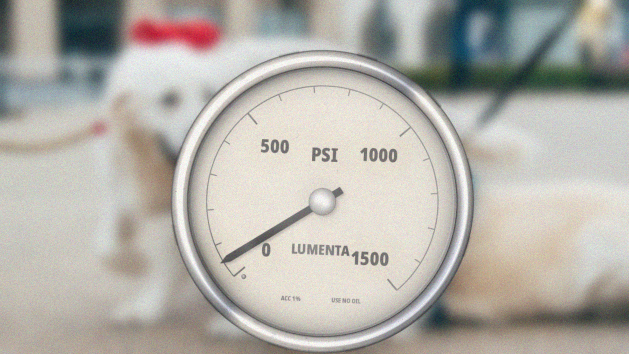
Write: 50 psi
